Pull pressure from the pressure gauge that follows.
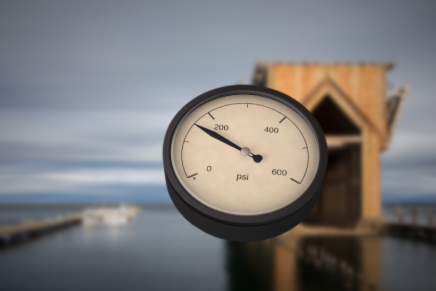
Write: 150 psi
